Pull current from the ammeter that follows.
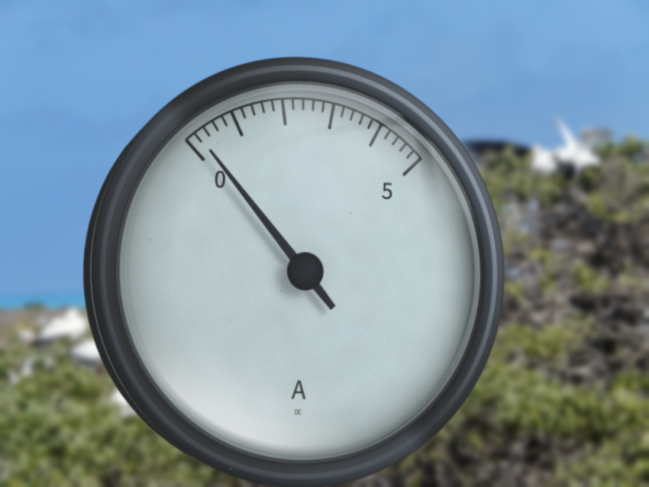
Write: 0.2 A
